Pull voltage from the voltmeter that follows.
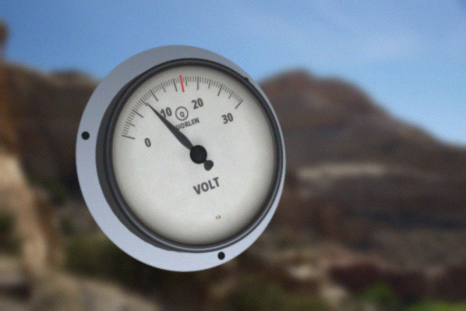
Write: 7.5 V
